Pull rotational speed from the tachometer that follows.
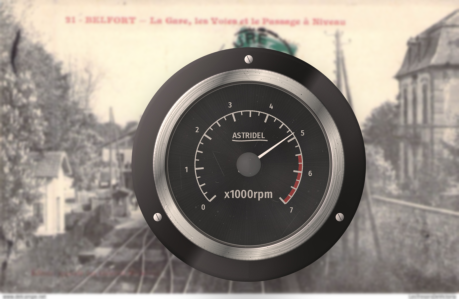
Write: 4875 rpm
